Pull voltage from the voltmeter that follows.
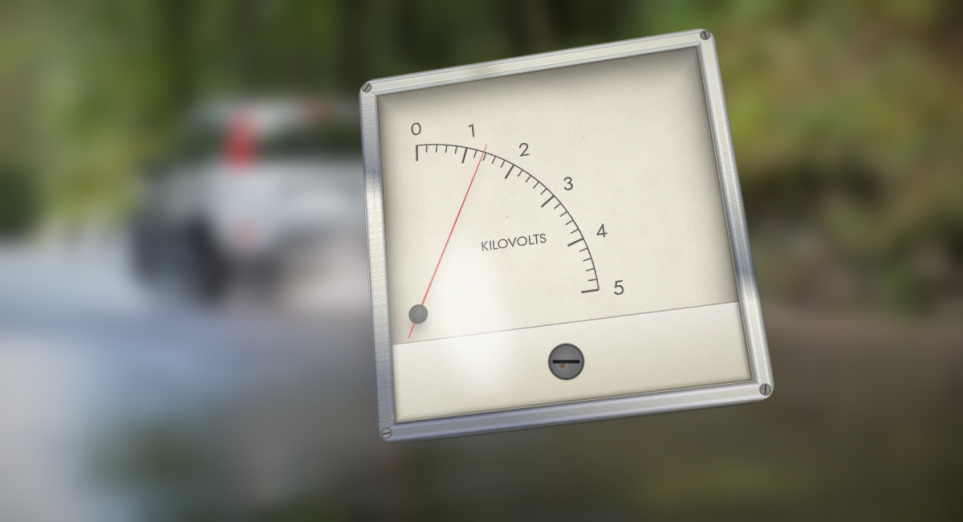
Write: 1.4 kV
